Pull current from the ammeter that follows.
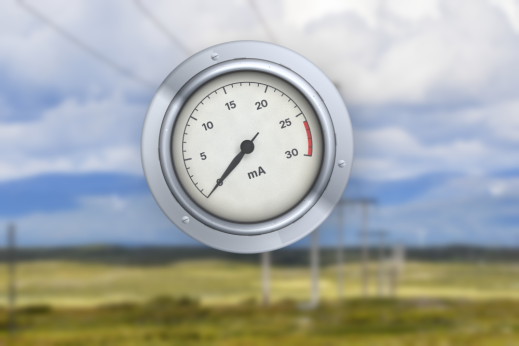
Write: 0 mA
